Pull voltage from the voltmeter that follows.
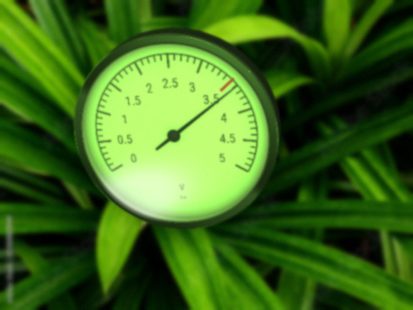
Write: 3.6 V
